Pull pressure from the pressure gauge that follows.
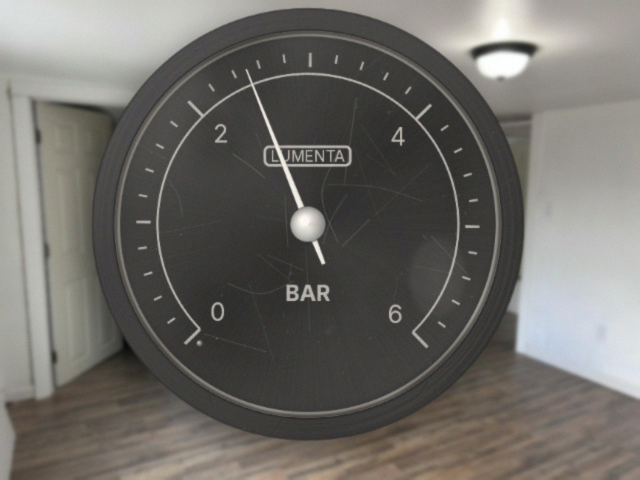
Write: 2.5 bar
